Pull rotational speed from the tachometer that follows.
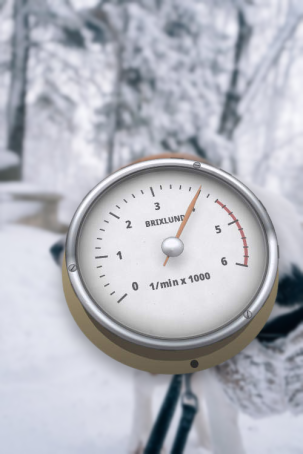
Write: 4000 rpm
